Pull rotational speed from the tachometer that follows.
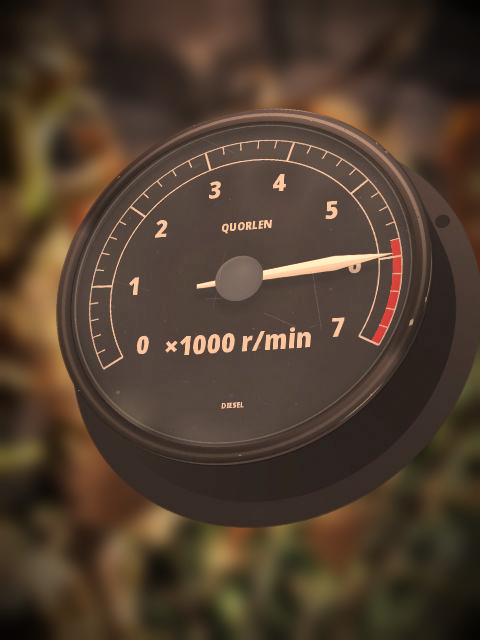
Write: 6000 rpm
